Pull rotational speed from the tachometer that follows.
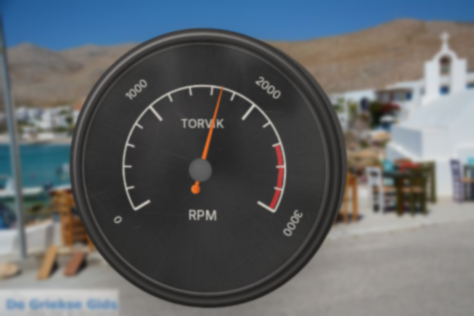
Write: 1700 rpm
